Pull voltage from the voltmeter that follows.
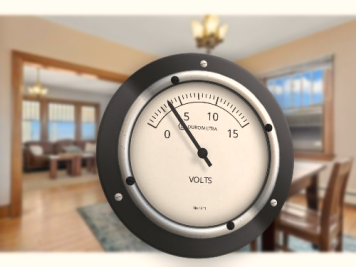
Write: 3.5 V
